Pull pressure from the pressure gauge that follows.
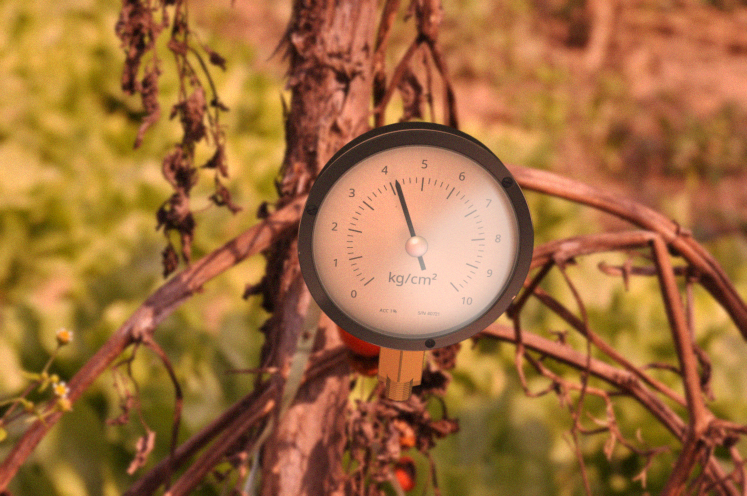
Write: 4.2 kg/cm²
